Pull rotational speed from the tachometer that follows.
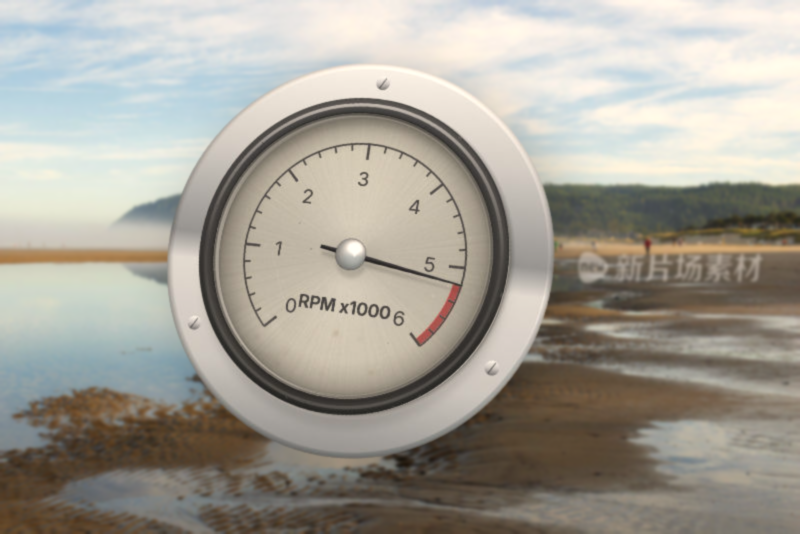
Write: 5200 rpm
